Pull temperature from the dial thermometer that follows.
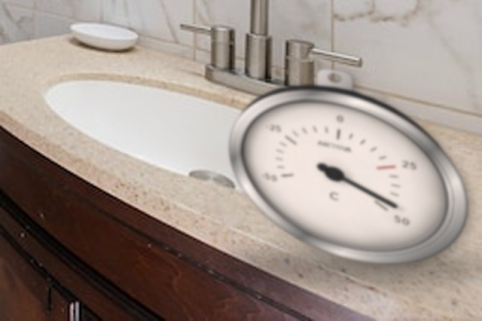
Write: 45 °C
